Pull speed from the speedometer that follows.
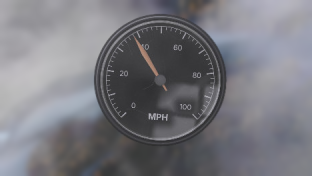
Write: 38 mph
